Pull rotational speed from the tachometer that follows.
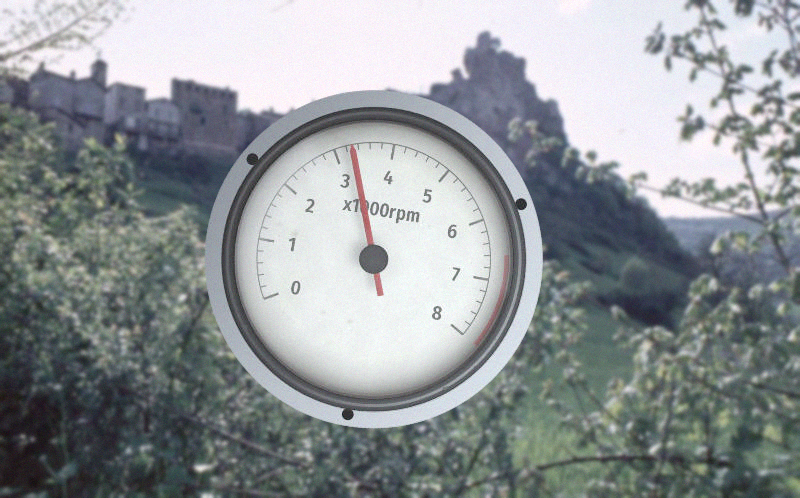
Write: 3300 rpm
